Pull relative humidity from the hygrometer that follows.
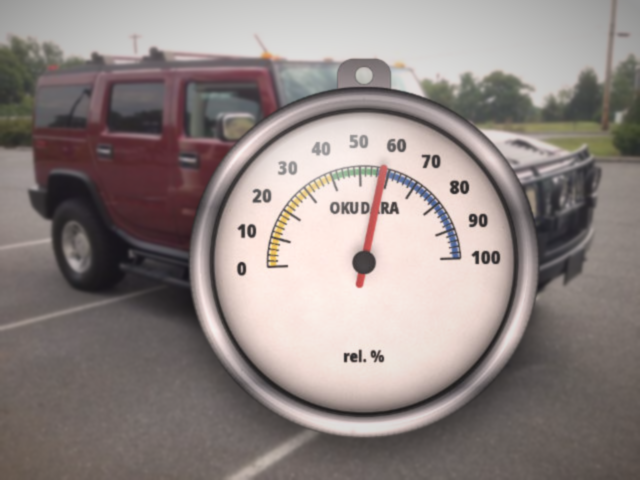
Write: 58 %
